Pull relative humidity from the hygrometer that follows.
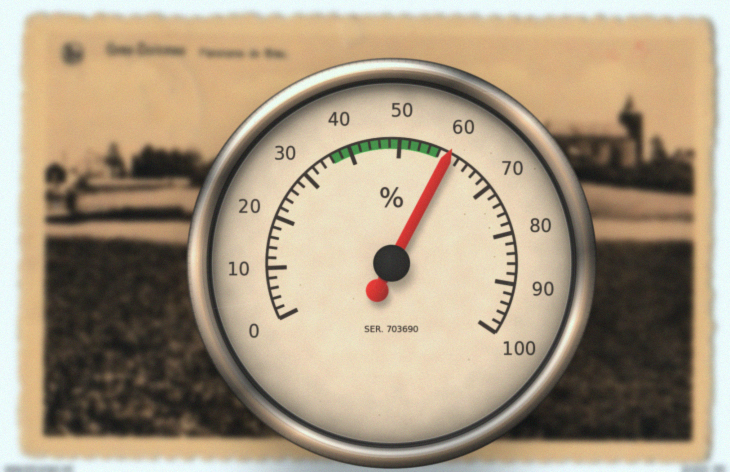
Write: 60 %
